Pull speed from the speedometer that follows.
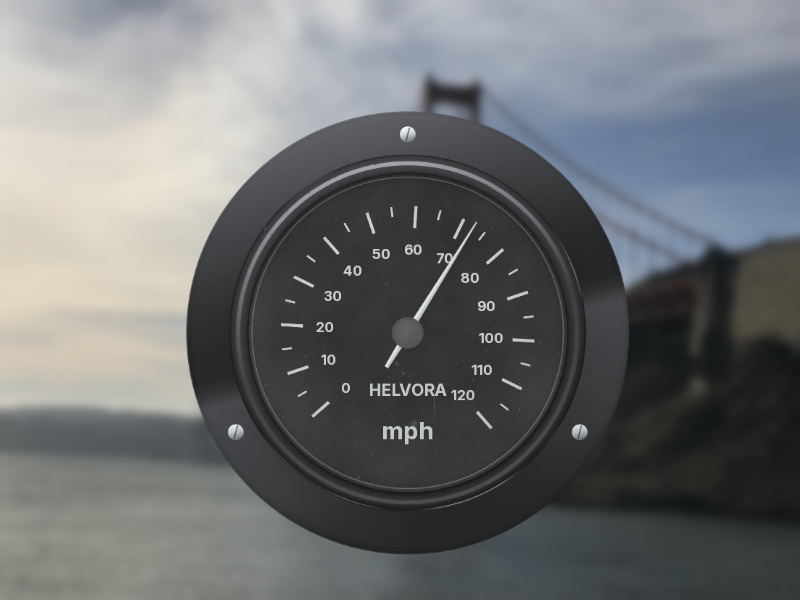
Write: 72.5 mph
